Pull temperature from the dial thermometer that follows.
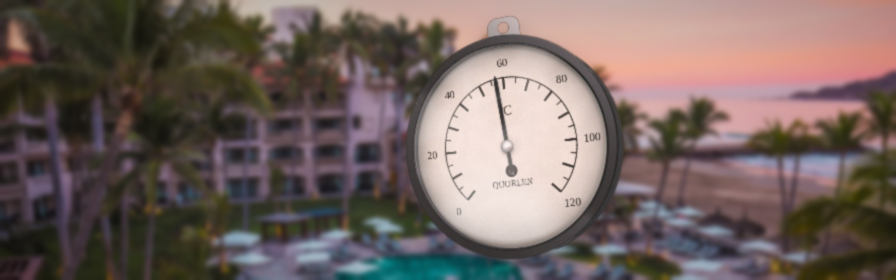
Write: 57.5 °C
